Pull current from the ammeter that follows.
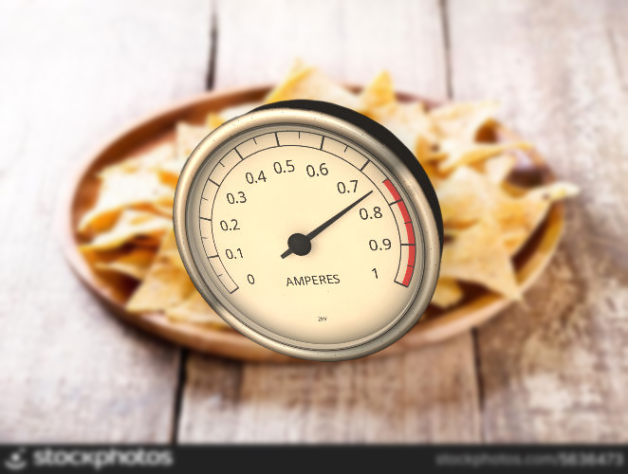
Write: 0.75 A
